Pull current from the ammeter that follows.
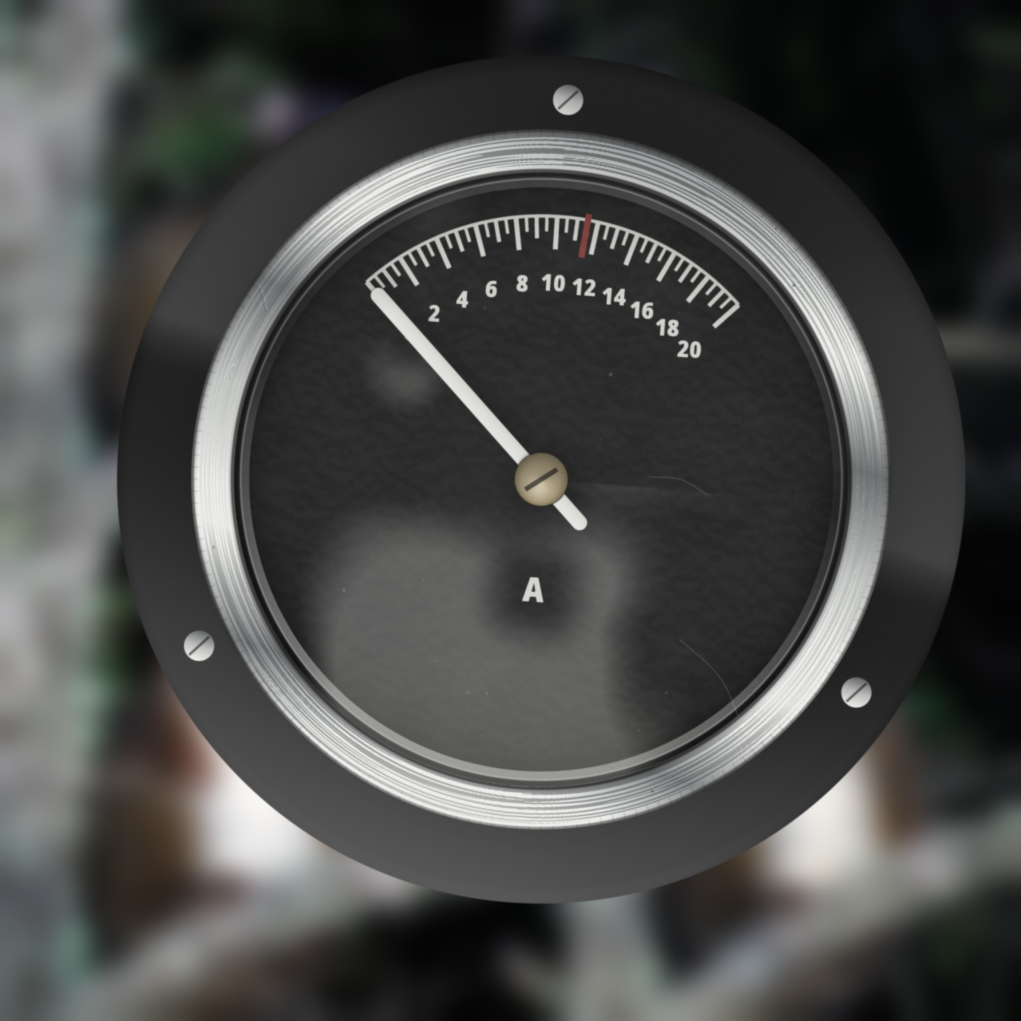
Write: 0 A
